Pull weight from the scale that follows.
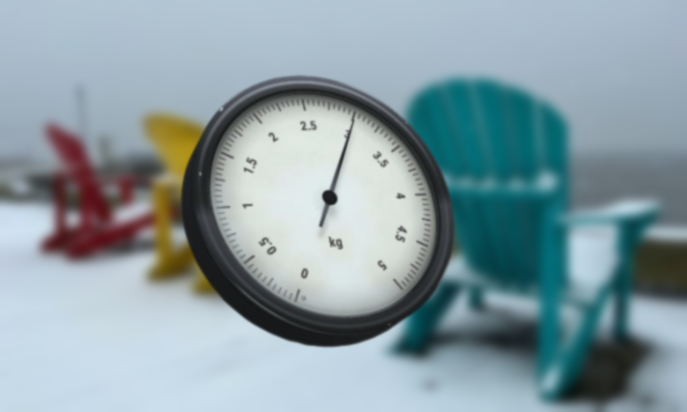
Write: 3 kg
